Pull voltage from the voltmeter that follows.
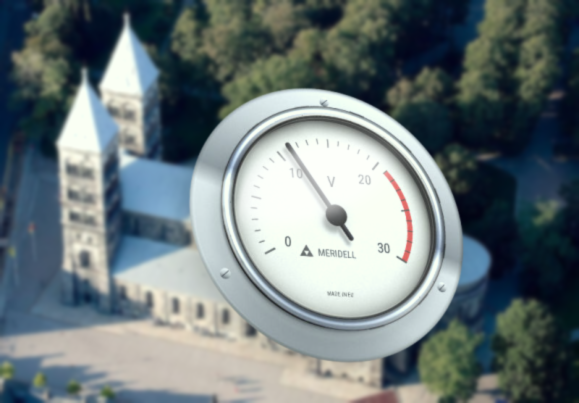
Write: 11 V
